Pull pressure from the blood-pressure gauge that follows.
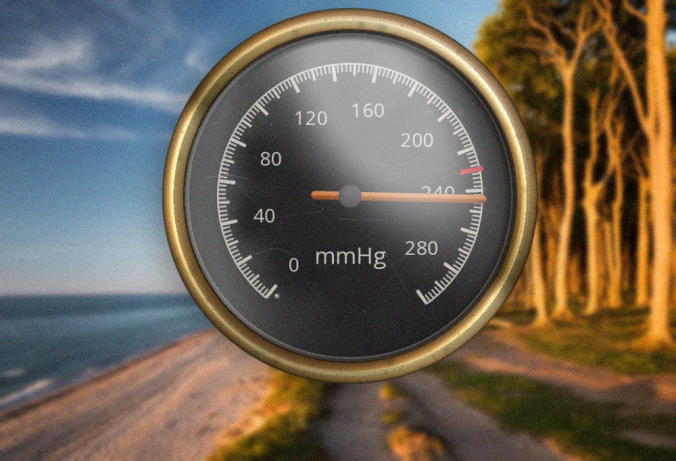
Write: 244 mmHg
